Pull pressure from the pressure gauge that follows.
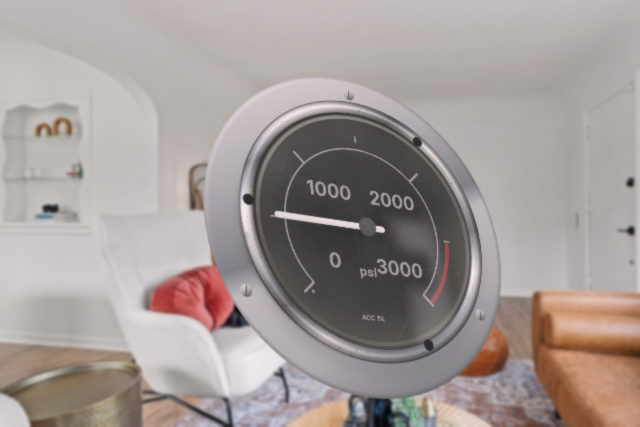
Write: 500 psi
